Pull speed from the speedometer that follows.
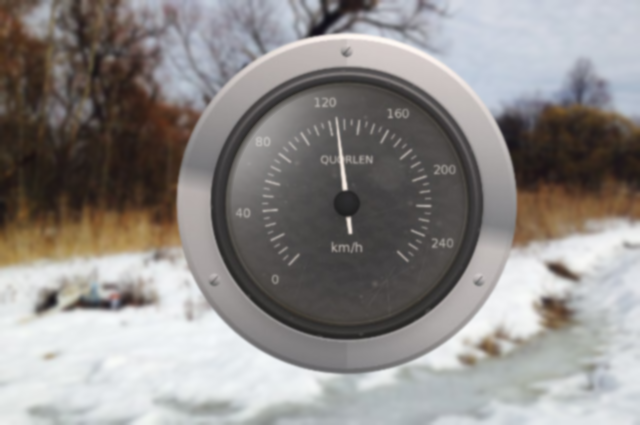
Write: 125 km/h
